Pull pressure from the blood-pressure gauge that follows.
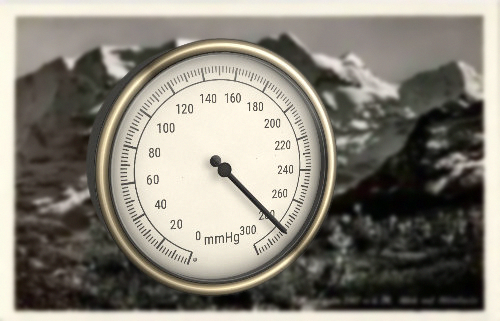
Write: 280 mmHg
